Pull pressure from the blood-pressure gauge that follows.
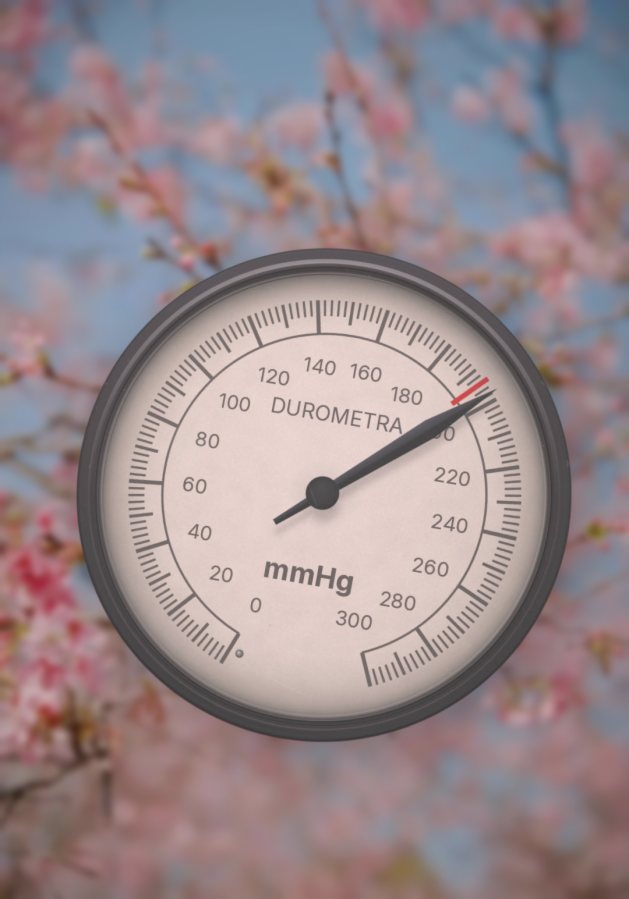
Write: 198 mmHg
